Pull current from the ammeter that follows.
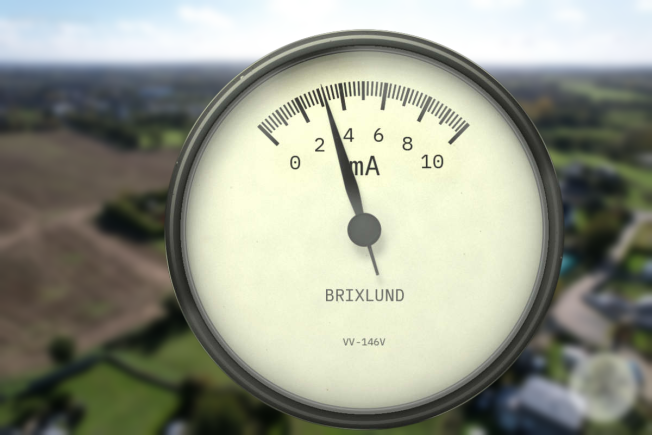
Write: 3.2 mA
